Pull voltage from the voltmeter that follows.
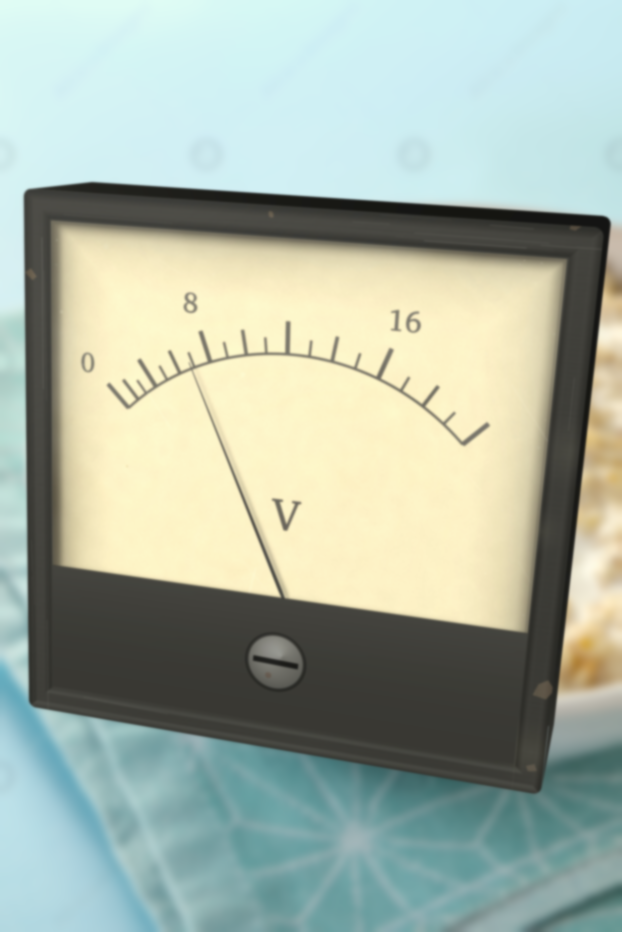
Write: 7 V
